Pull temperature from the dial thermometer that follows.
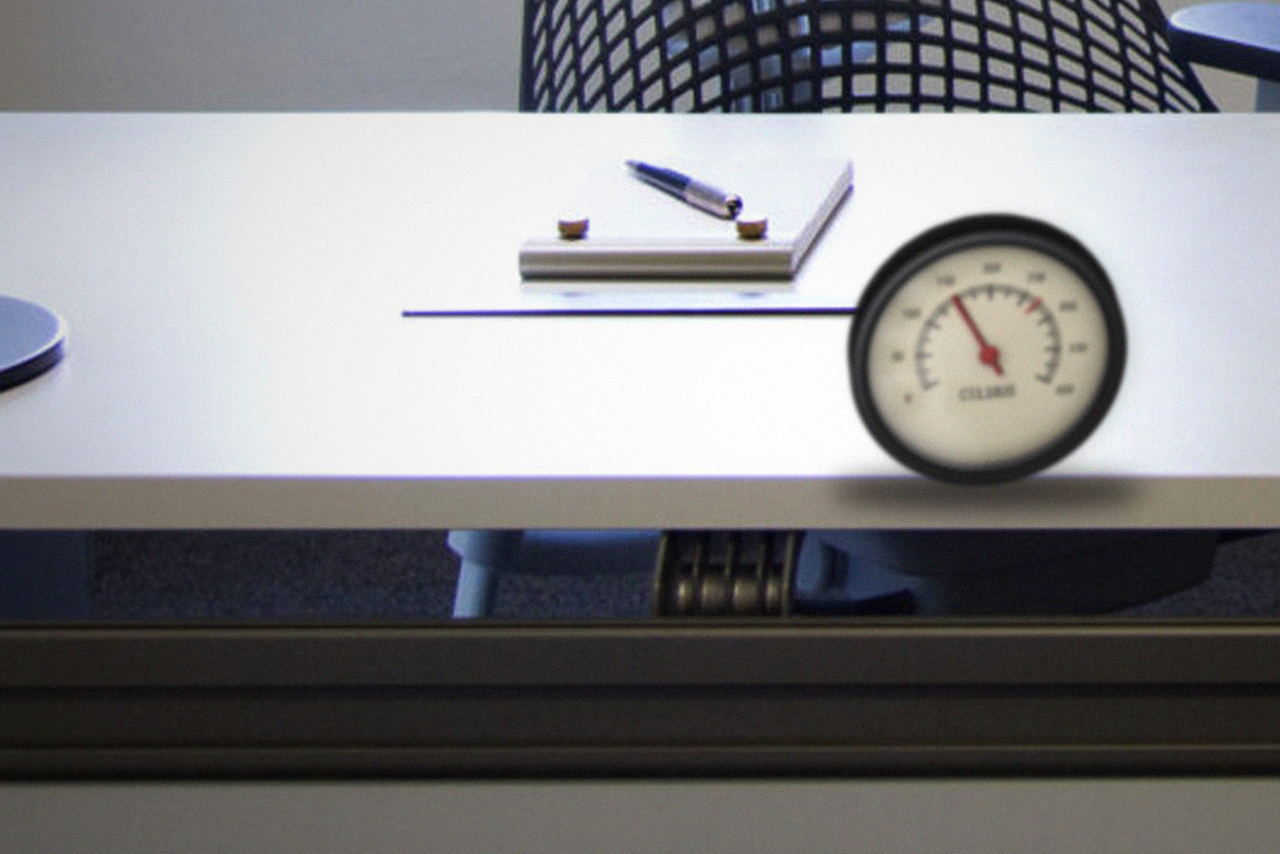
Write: 150 °C
